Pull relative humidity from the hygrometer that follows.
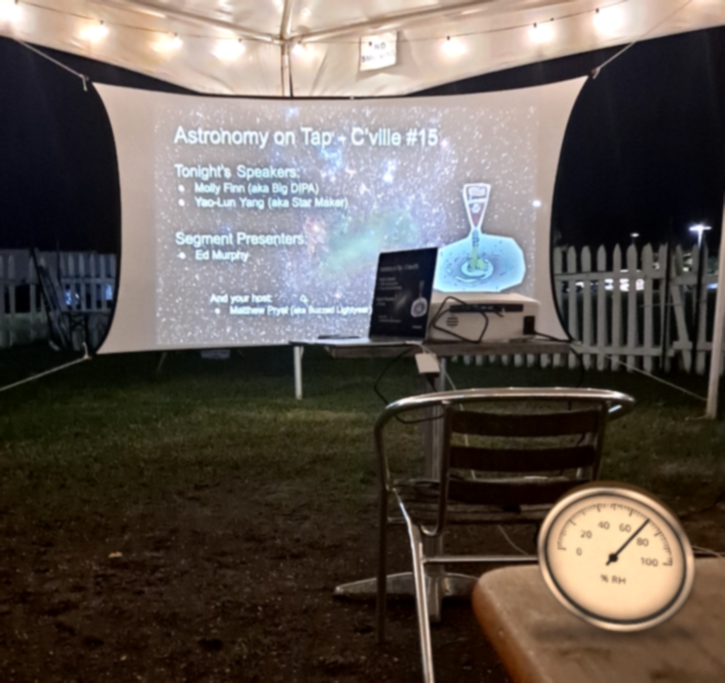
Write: 70 %
